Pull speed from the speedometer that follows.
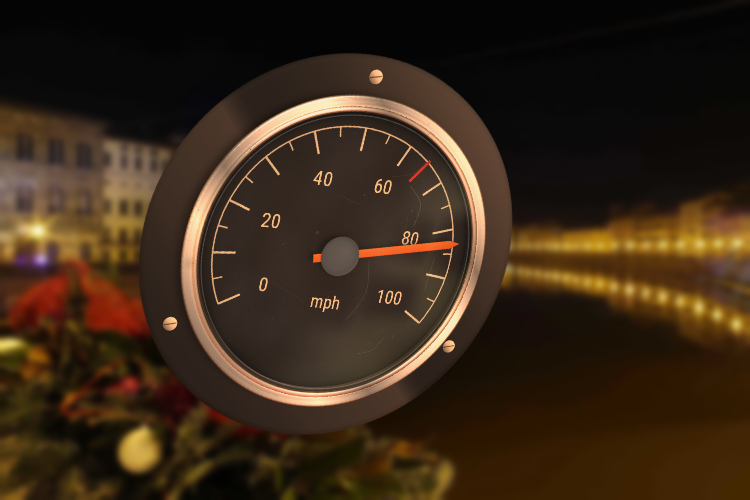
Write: 82.5 mph
